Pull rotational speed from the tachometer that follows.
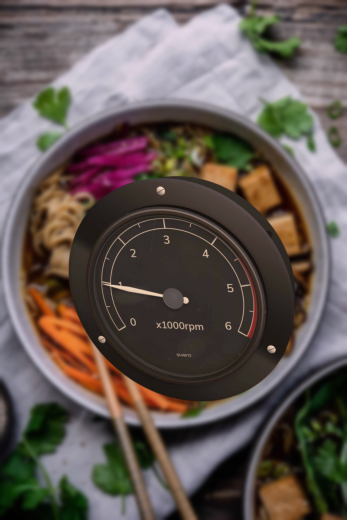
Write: 1000 rpm
